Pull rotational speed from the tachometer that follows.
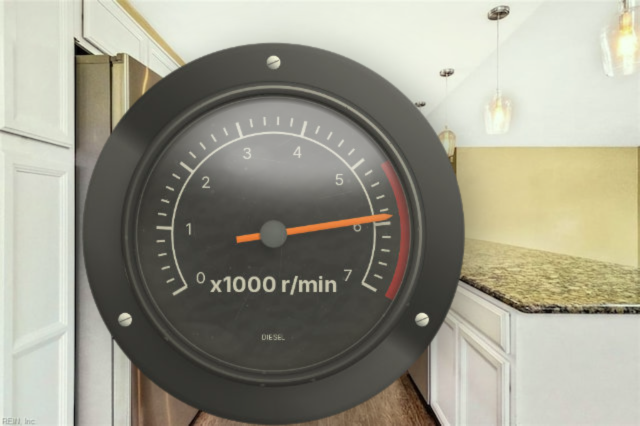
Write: 5900 rpm
